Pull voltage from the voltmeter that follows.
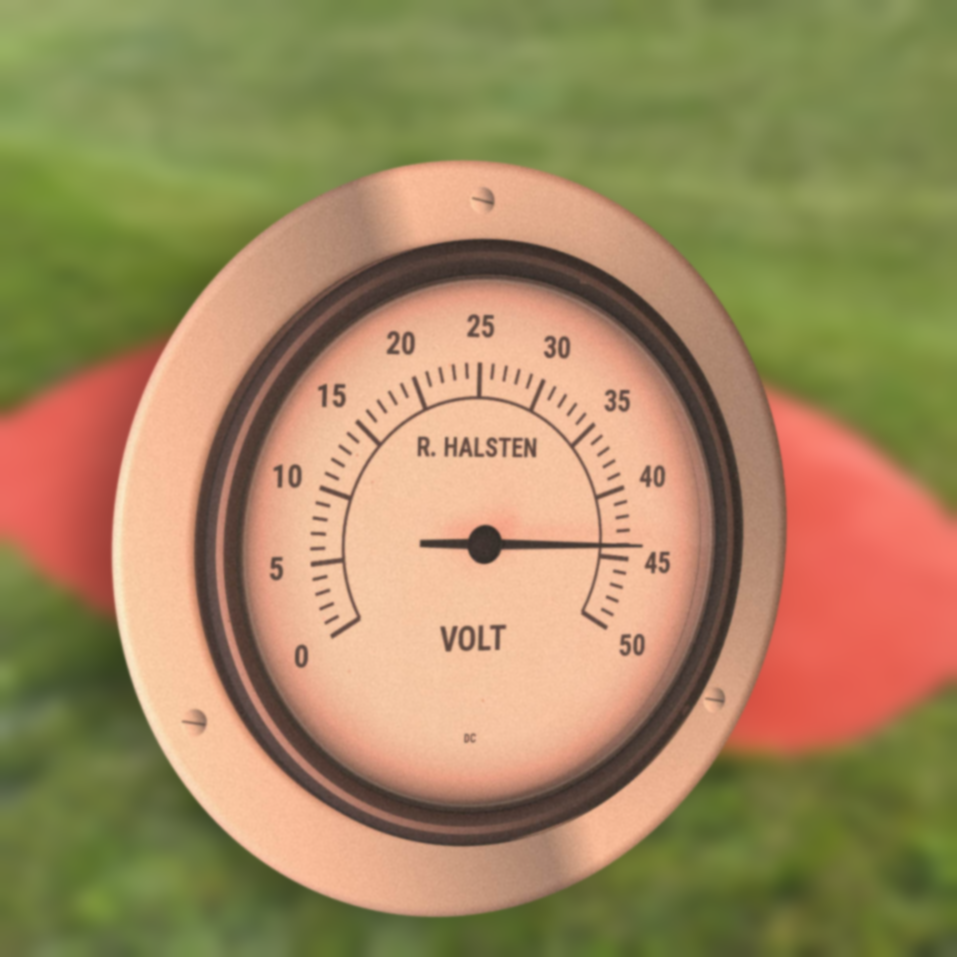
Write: 44 V
